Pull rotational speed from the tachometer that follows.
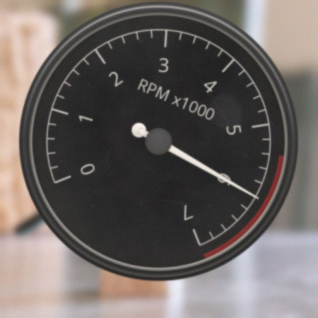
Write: 6000 rpm
